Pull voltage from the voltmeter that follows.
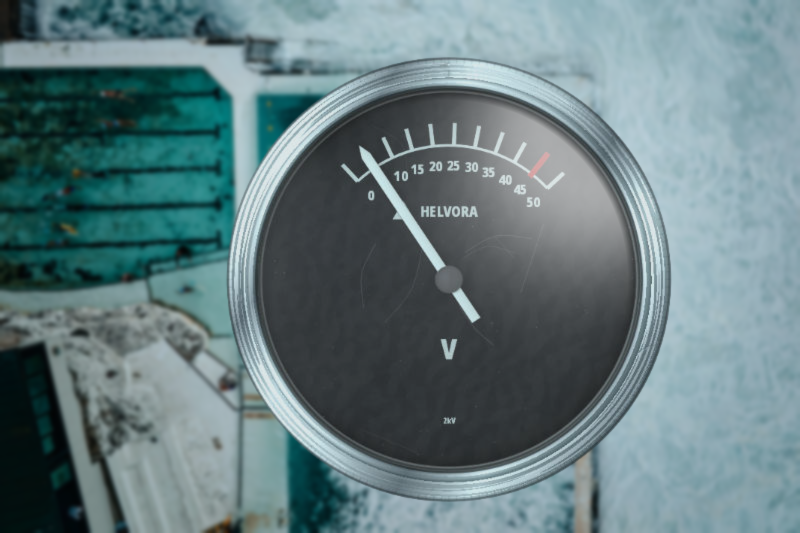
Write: 5 V
